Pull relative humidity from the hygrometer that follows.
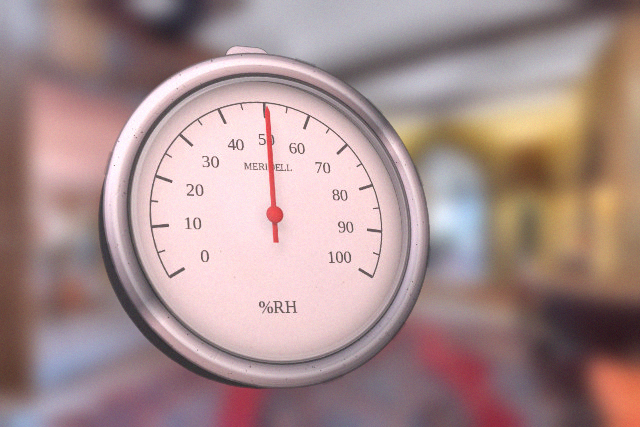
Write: 50 %
